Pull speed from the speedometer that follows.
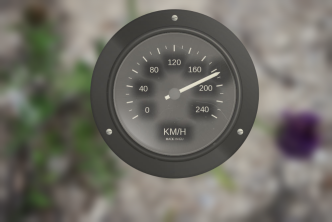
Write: 185 km/h
